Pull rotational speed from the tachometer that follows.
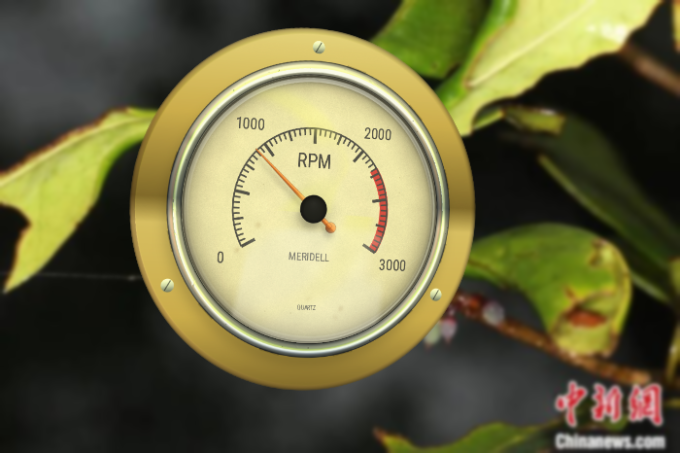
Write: 900 rpm
